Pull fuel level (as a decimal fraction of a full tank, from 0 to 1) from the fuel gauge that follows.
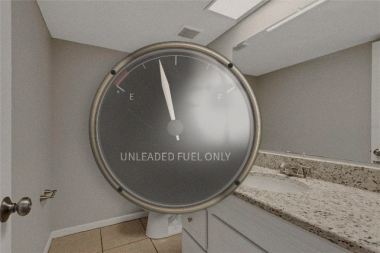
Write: 0.375
